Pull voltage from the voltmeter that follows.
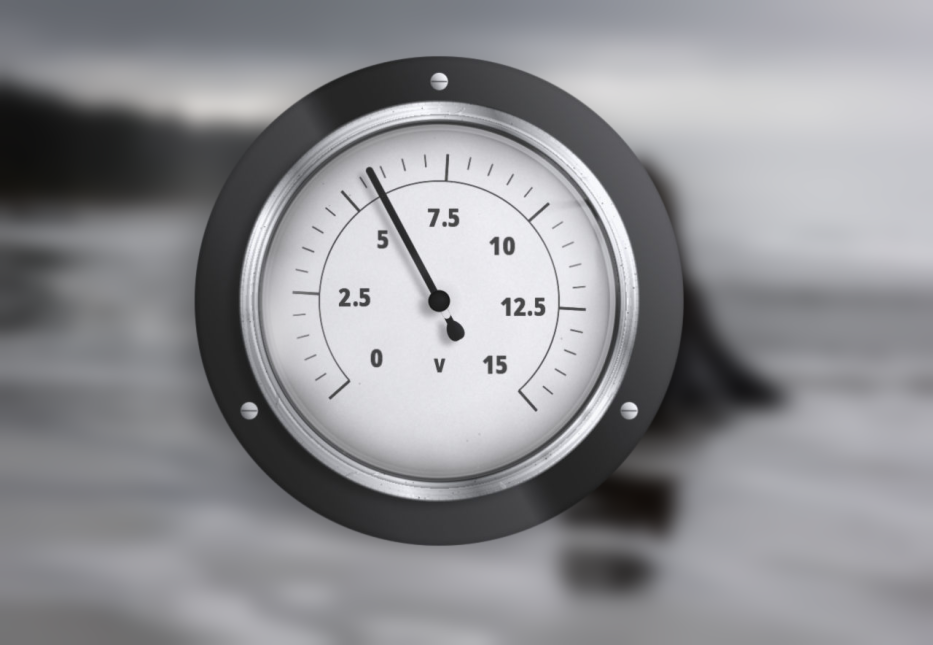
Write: 5.75 V
